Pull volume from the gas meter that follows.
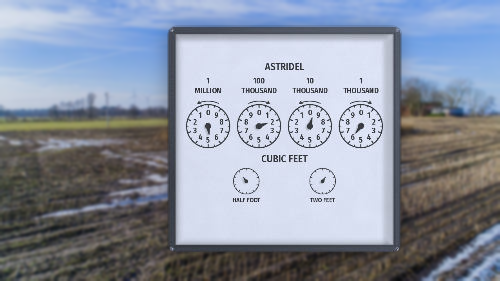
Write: 519600 ft³
